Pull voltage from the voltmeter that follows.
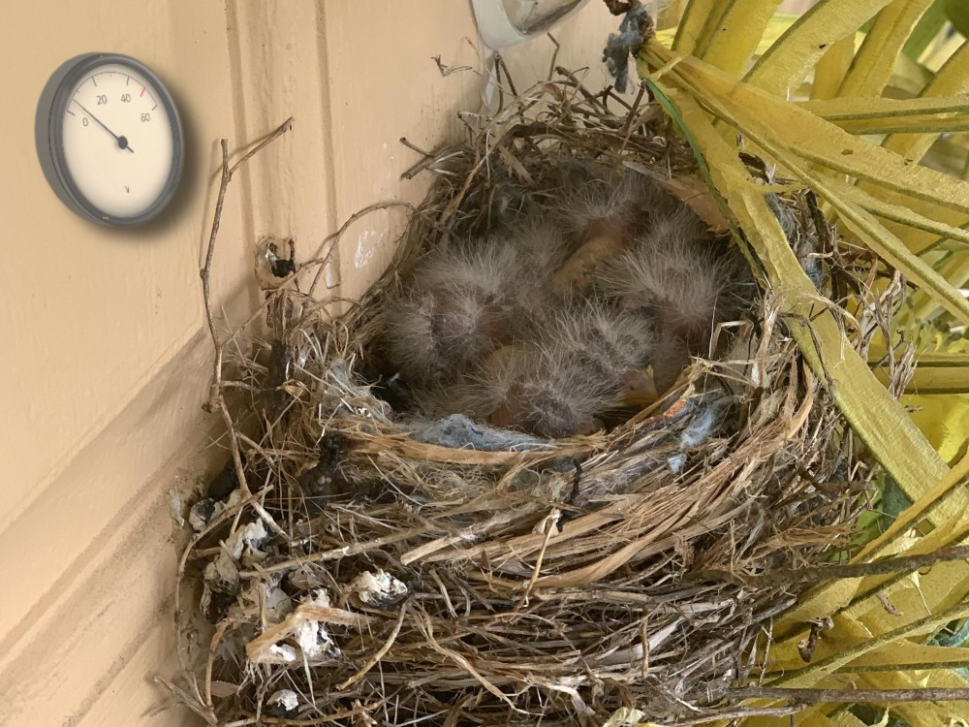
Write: 5 V
